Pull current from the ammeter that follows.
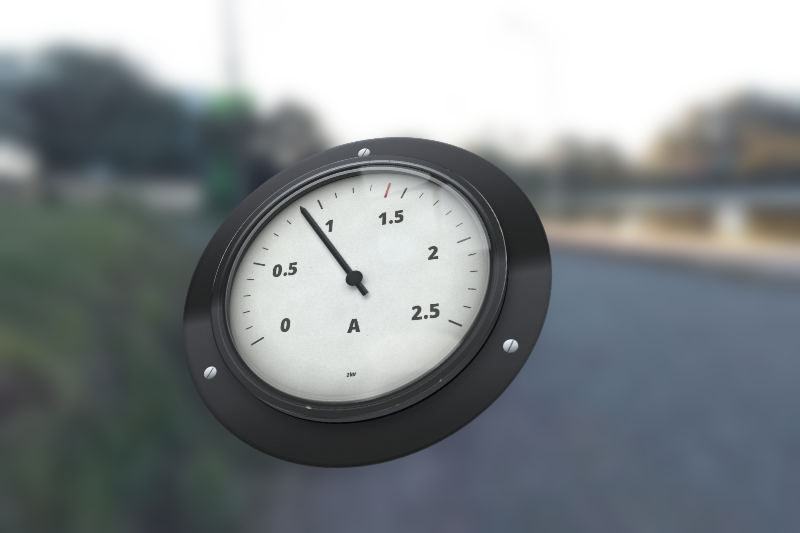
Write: 0.9 A
